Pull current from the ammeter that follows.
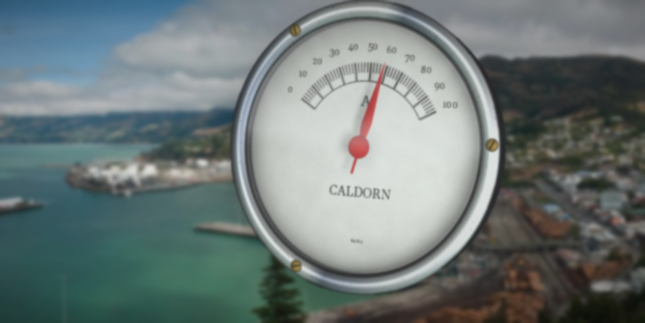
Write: 60 A
